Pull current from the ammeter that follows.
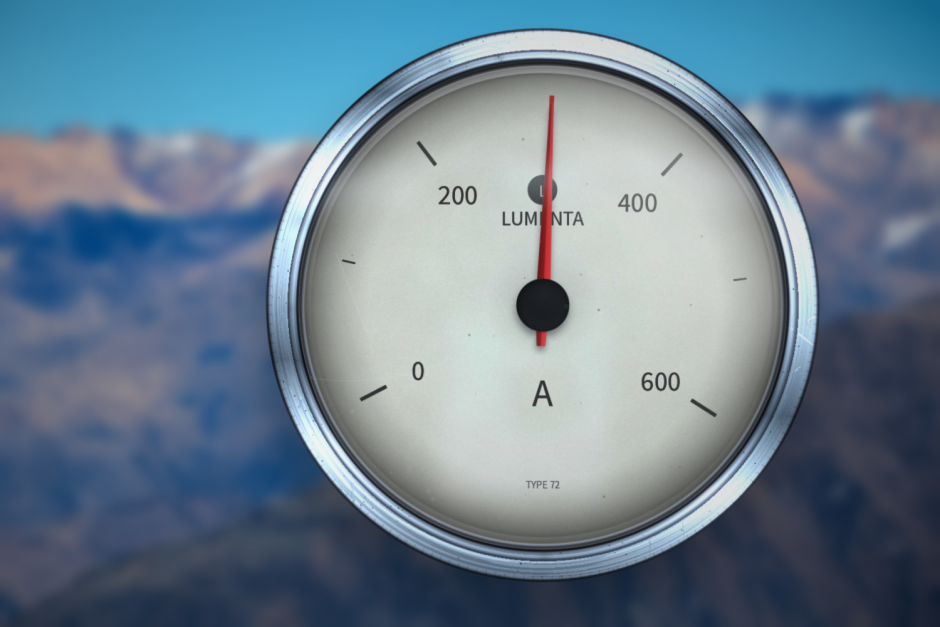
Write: 300 A
